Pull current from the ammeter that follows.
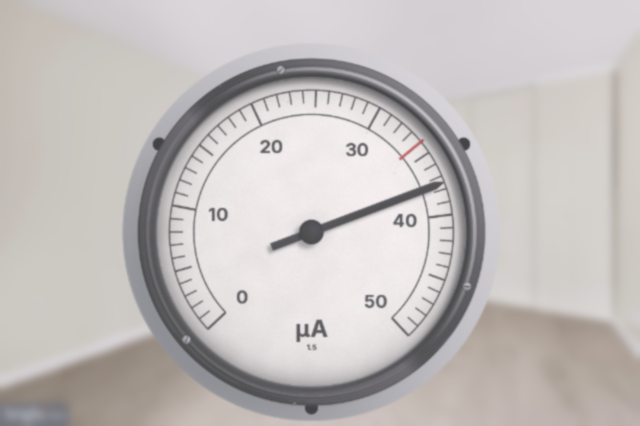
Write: 37.5 µA
